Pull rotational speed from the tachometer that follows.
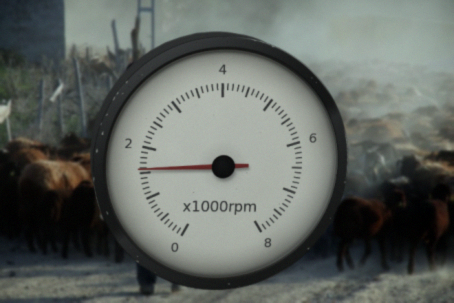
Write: 1600 rpm
